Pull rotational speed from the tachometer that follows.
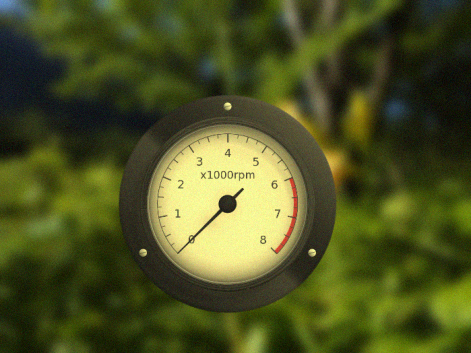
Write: 0 rpm
